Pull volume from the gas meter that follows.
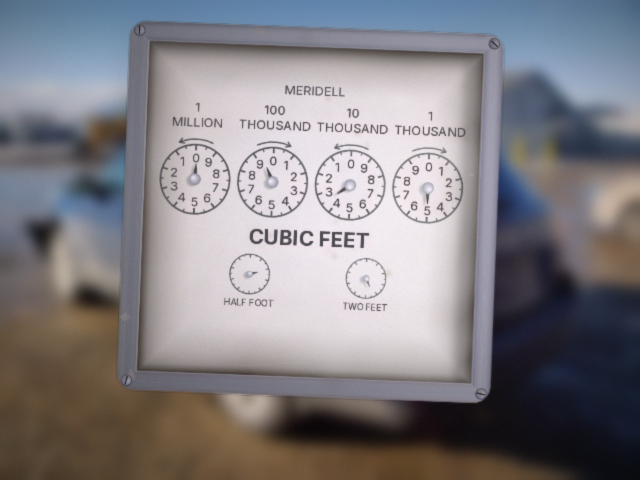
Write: 993500 ft³
